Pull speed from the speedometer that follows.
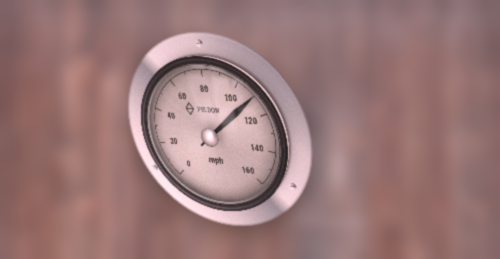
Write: 110 mph
